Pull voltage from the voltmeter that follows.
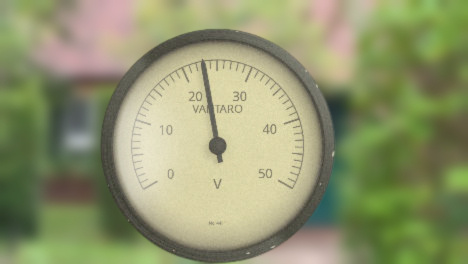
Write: 23 V
